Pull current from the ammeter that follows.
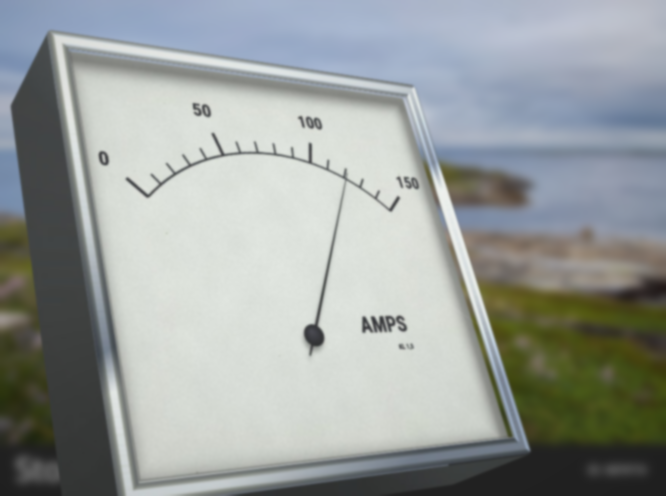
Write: 120 A
